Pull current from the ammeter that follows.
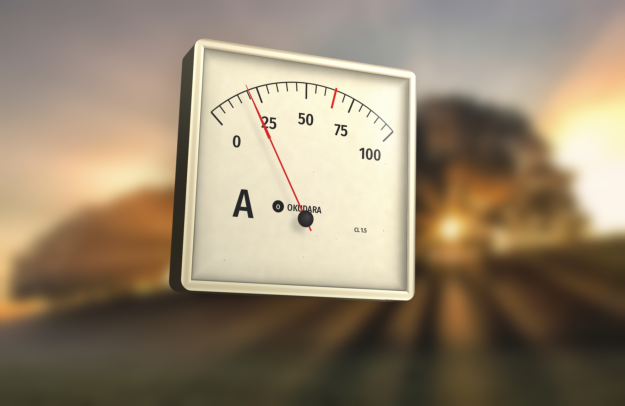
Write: 20 A
